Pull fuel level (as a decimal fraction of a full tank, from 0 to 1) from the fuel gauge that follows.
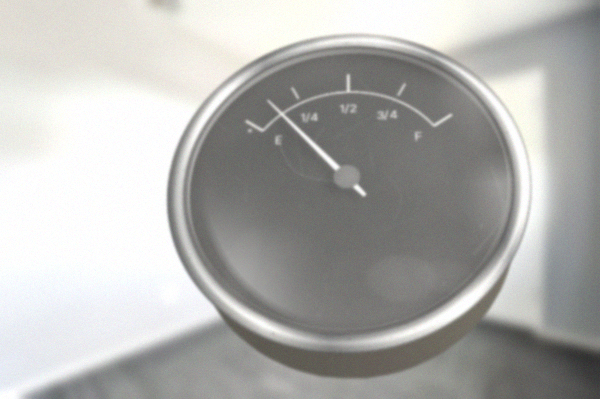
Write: 0.125
